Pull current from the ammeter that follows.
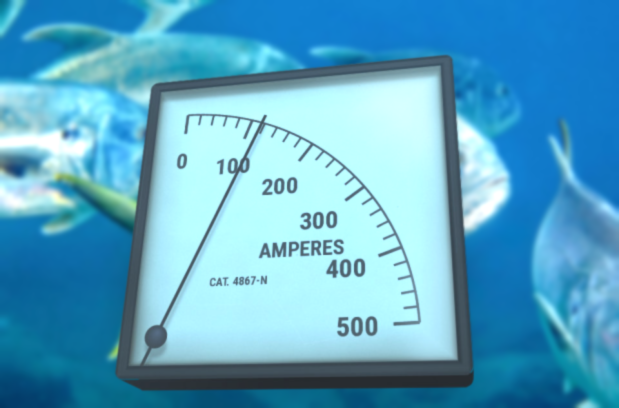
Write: 120 A
